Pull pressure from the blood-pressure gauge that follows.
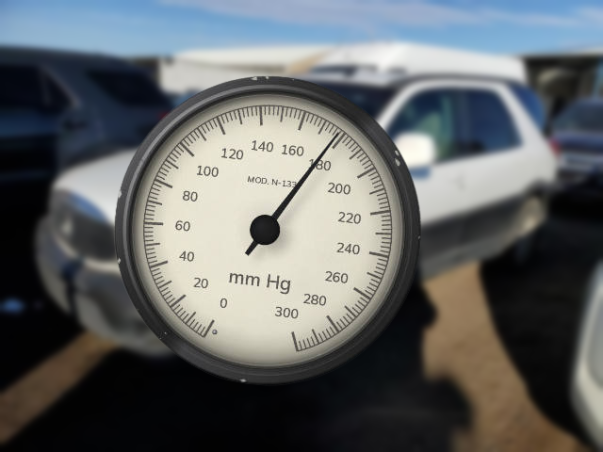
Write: 178 mmHg
